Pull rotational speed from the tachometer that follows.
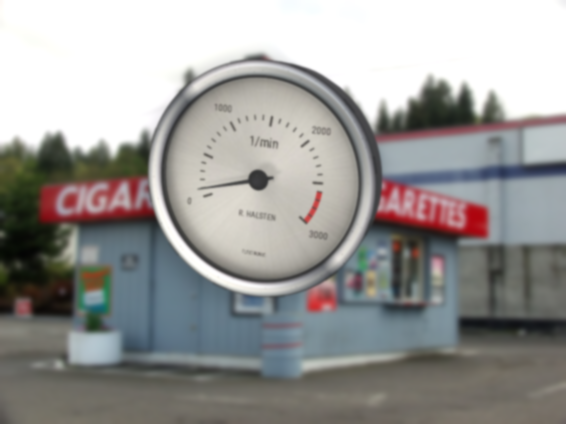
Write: 100 rpm
